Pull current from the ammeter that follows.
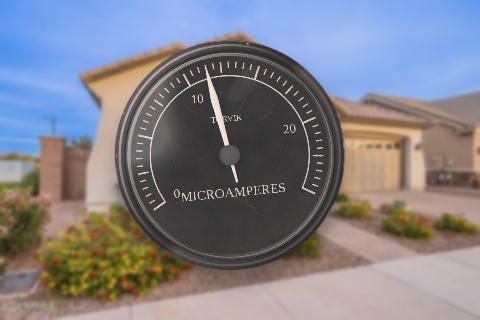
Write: 11.5 µA
